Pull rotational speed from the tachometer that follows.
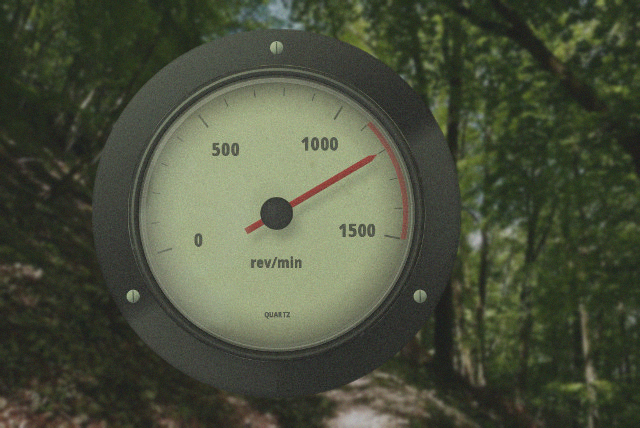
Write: 1200 rpm
